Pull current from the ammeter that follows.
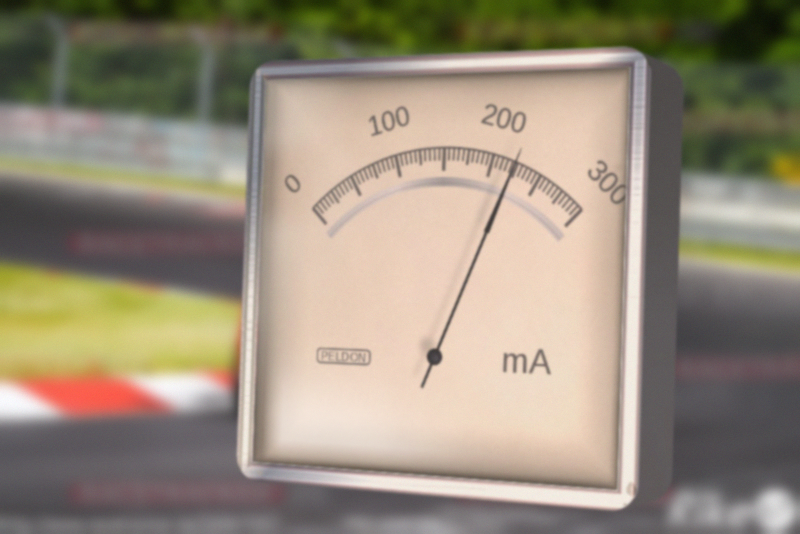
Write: 225 mA
